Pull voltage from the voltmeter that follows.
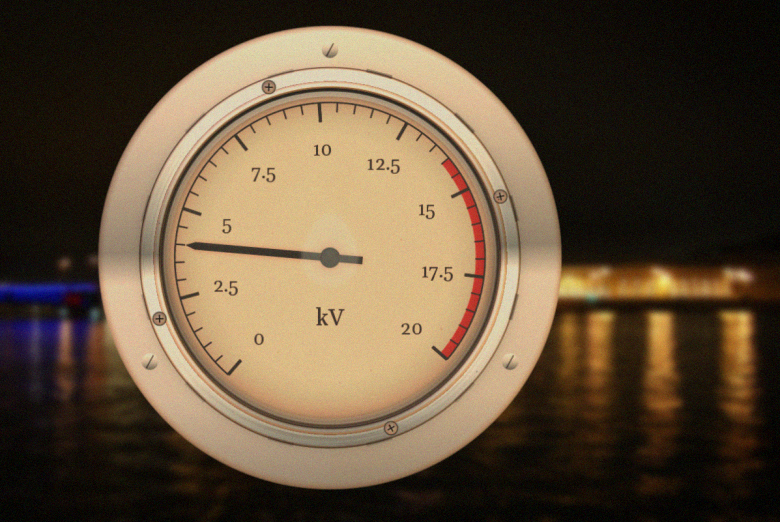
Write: 4 kV
